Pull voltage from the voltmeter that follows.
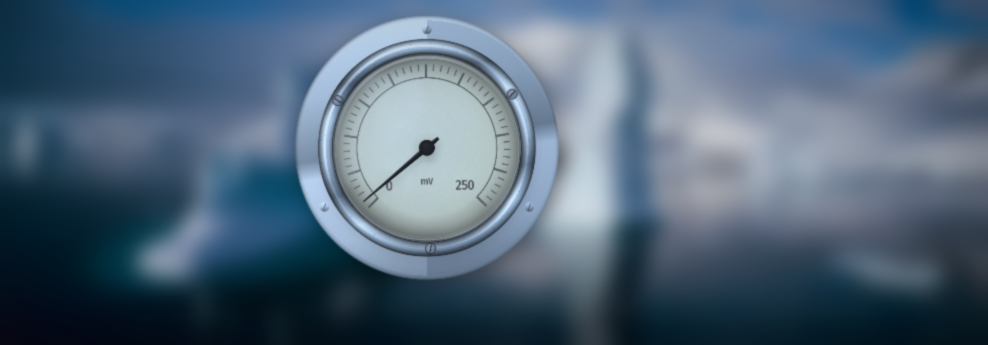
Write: 5 mV
